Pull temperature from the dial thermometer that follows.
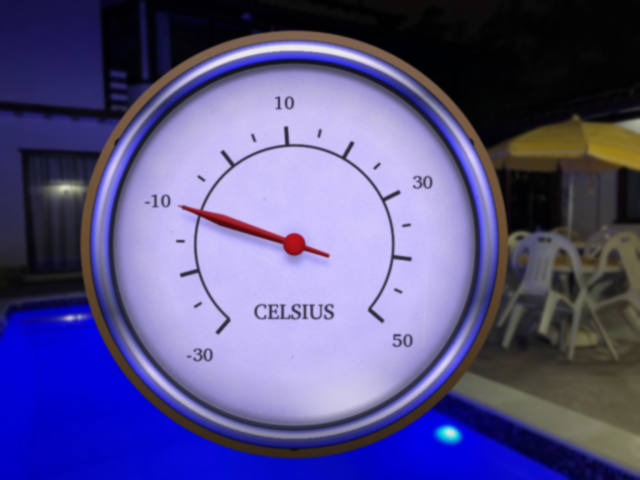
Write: -10 °C
